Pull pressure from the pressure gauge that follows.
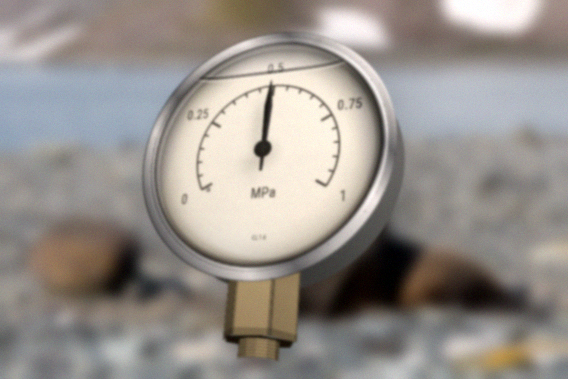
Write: 0.5 MPa
